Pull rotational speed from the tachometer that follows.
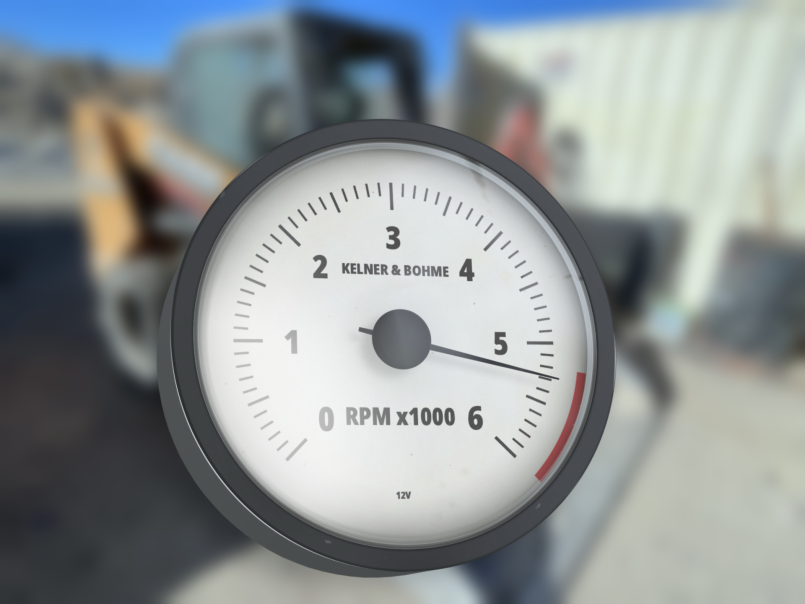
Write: 5300 rpm
